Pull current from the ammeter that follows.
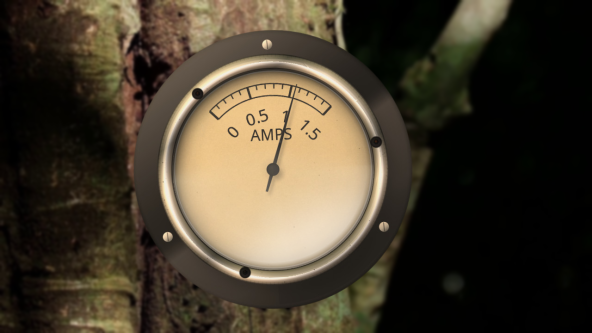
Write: 1.05 A
